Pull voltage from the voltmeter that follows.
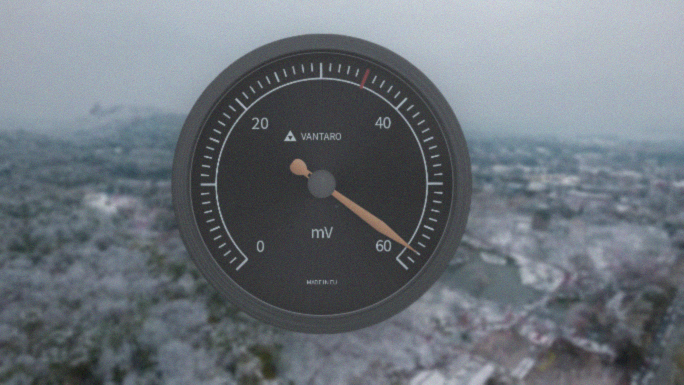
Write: 58 mV
